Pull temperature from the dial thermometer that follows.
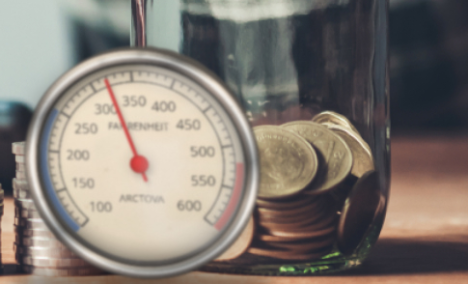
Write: 320 °F
